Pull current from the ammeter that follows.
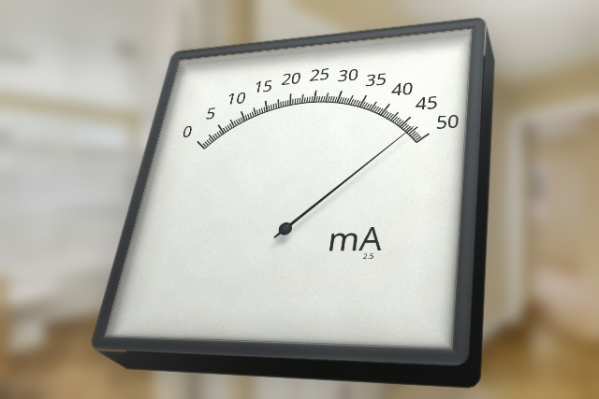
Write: 47.5 mA
